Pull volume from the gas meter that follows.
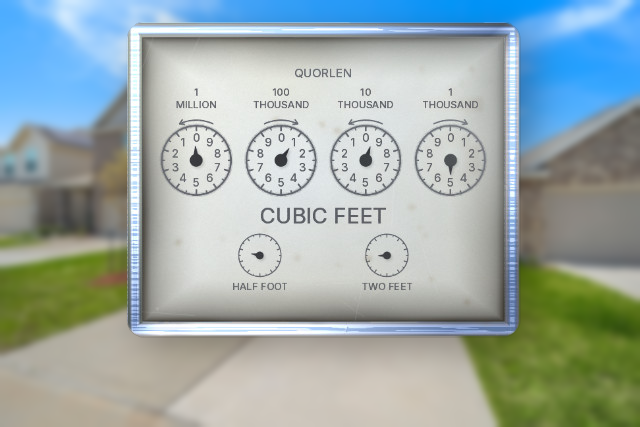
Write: 9500 ft³
